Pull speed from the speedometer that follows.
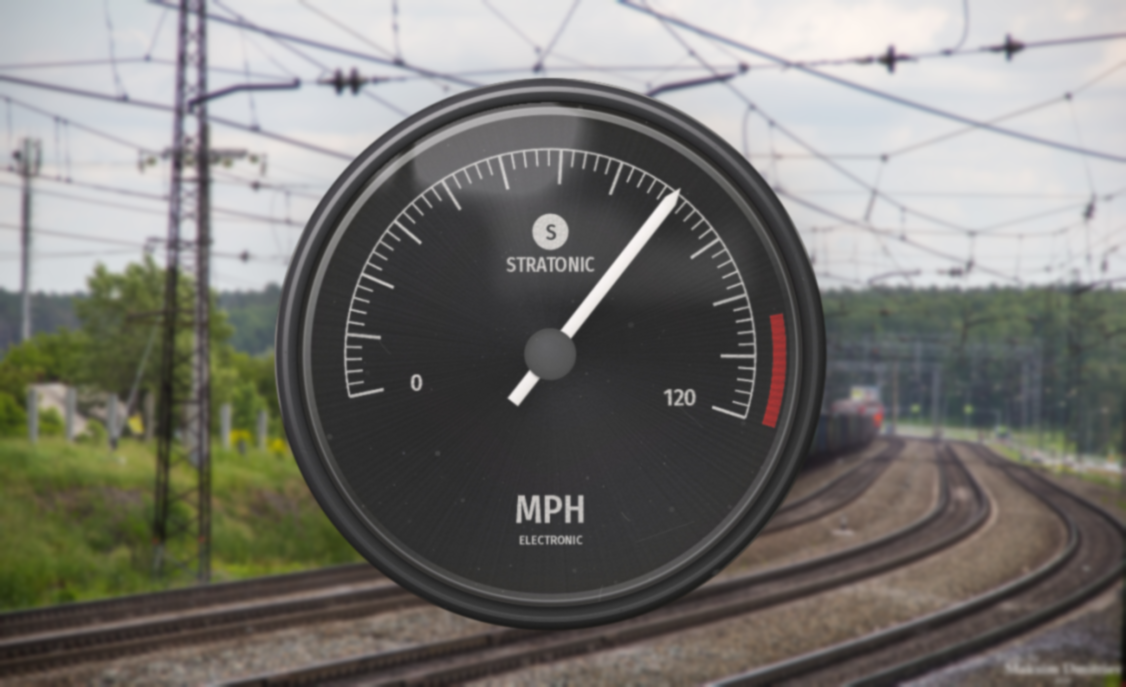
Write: 80 mph
